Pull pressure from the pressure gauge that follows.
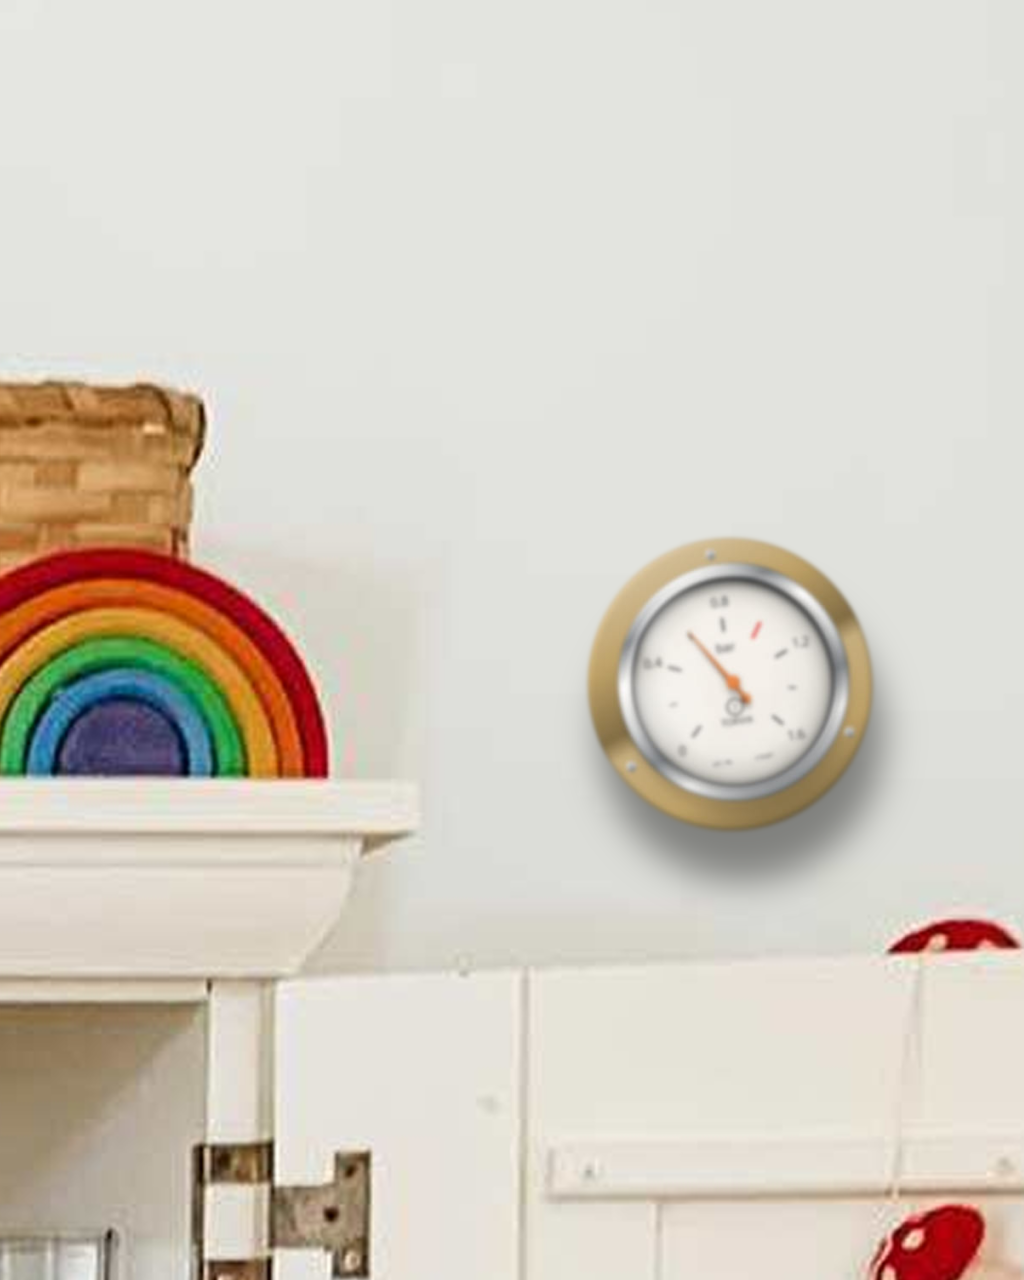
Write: 0.6 bar
